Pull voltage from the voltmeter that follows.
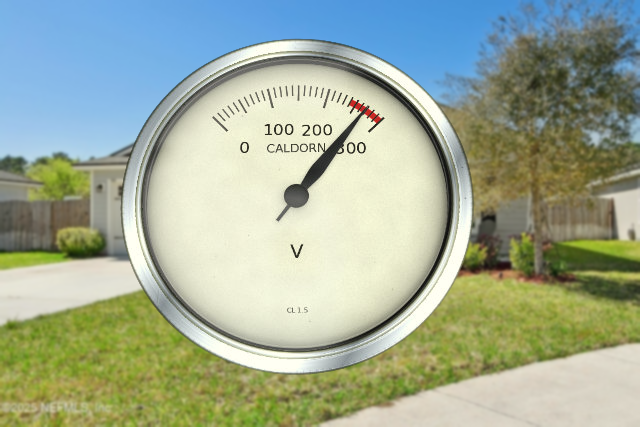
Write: 270 V
